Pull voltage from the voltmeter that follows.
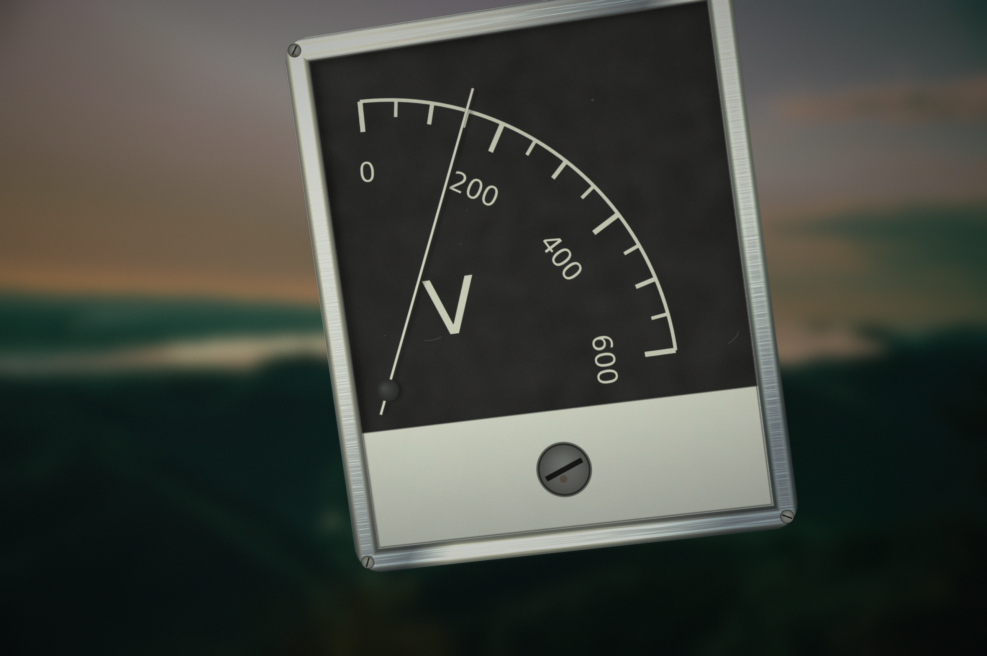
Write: 150 V
